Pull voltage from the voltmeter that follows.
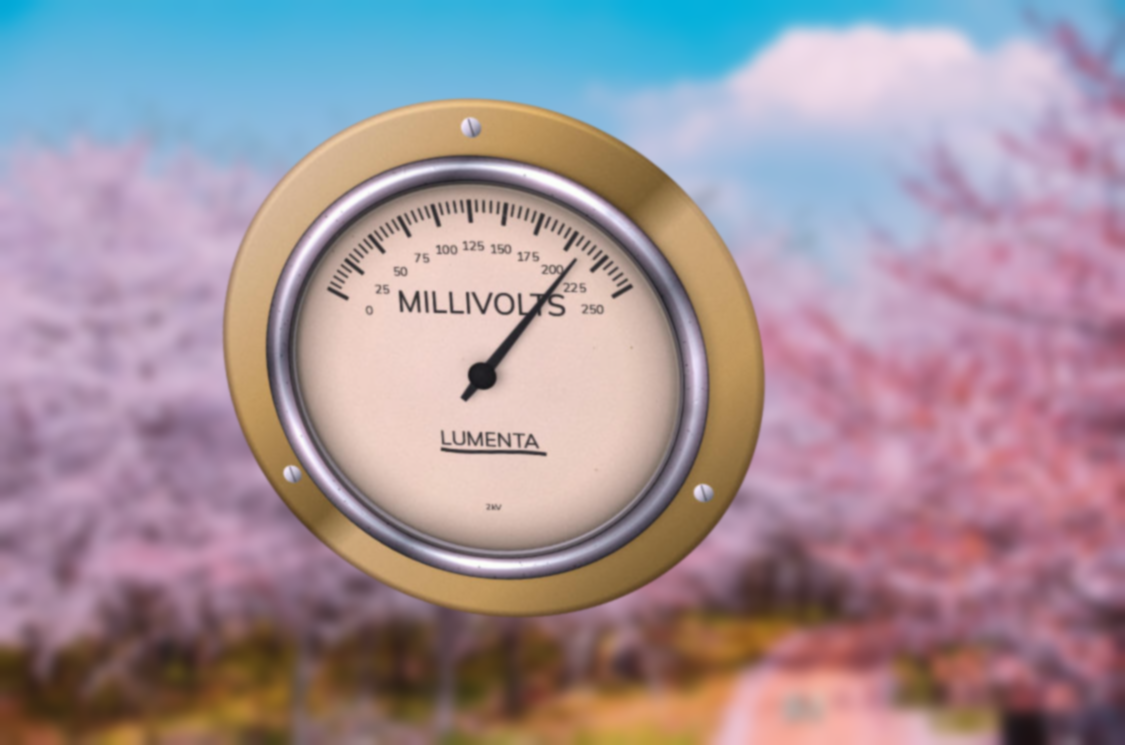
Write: 210 mV
